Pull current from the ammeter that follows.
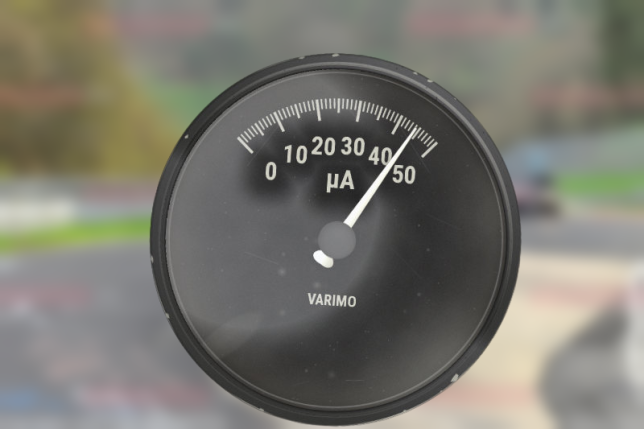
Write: 44 µA
